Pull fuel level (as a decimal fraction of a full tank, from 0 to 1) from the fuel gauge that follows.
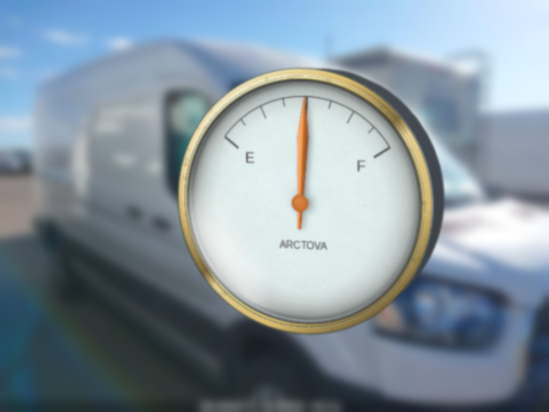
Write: 0.5
